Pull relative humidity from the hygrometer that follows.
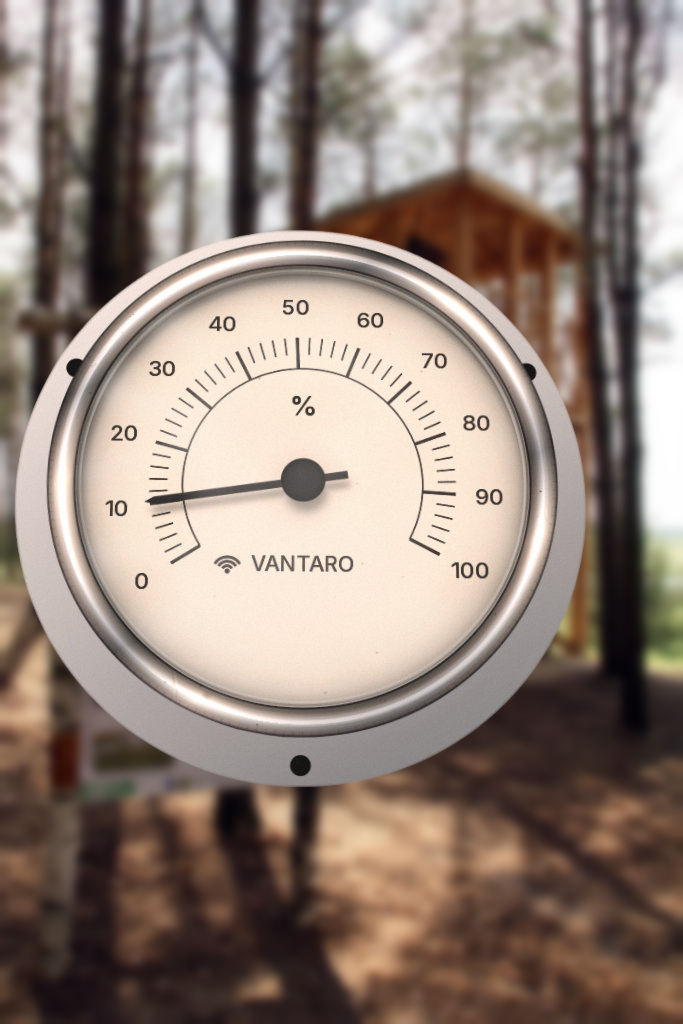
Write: 10 %
